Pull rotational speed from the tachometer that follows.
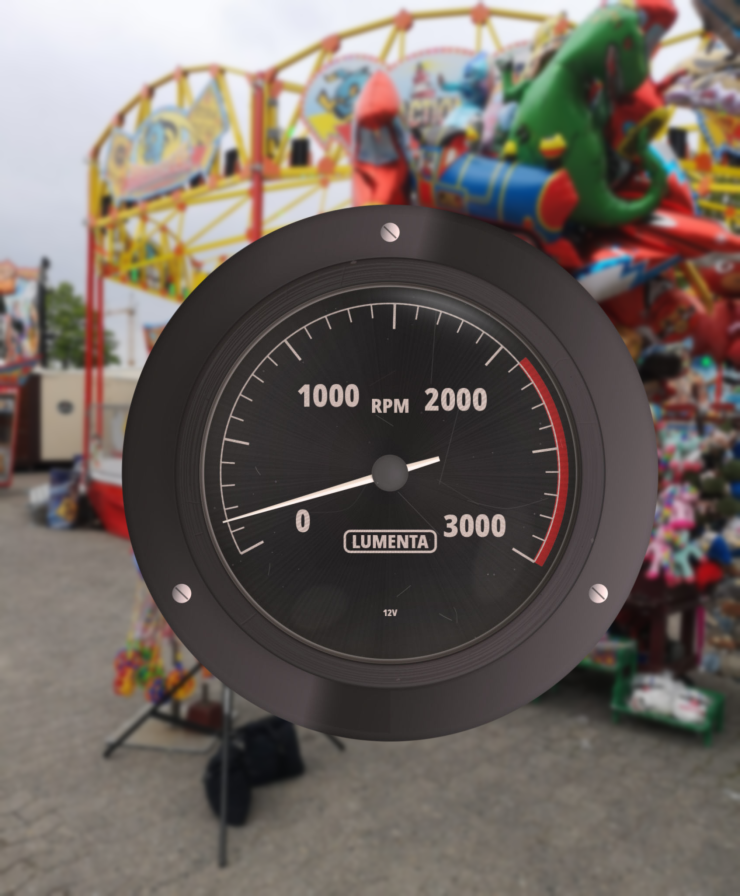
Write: 150 rpm
